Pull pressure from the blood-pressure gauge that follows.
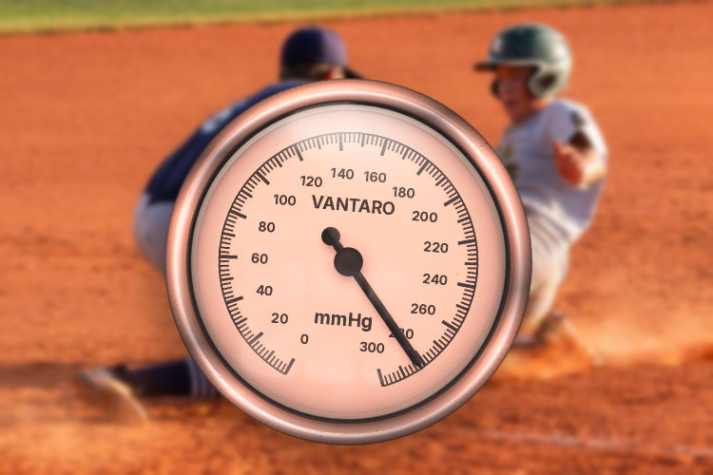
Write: 282 mmHg
